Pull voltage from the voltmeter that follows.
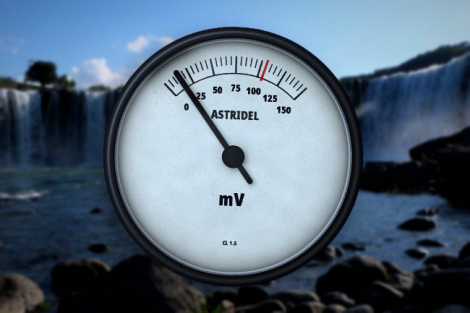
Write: 15 mV
